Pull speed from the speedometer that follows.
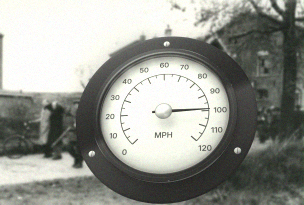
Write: 100 mph
